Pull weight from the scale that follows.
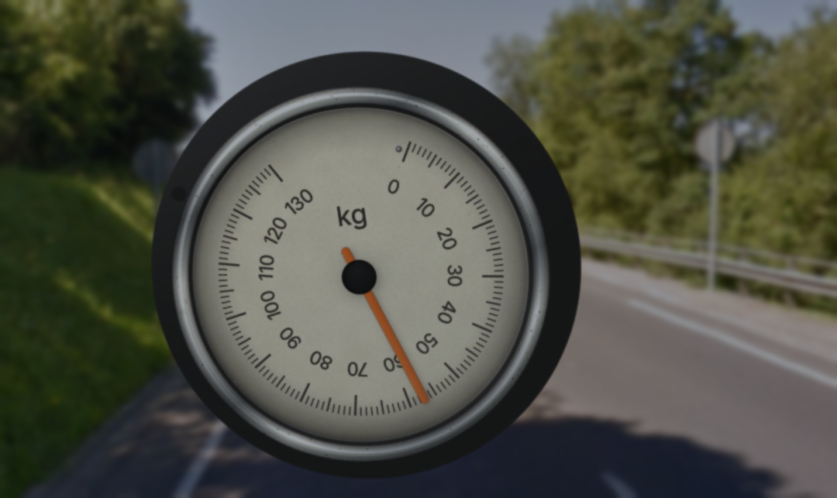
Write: 57 kg
